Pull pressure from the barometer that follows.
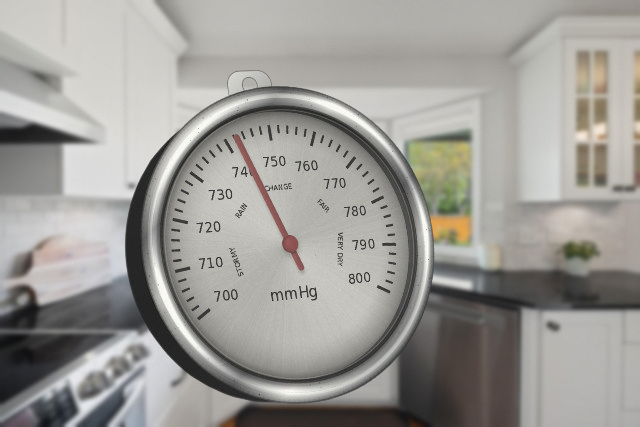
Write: 742 mmHg
